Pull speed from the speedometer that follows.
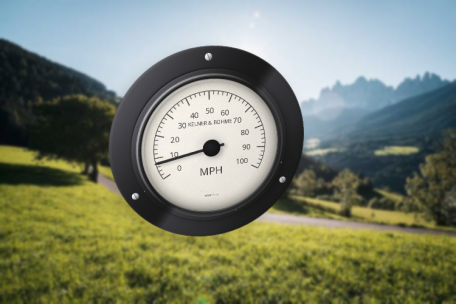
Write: 8 mph
